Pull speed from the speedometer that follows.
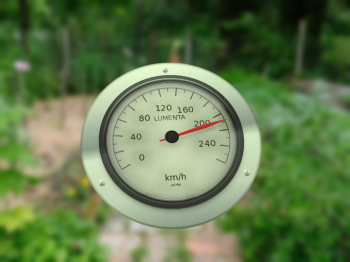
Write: 210 km/h
